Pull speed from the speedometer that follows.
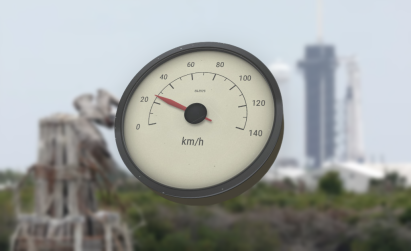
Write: 25 km/h
